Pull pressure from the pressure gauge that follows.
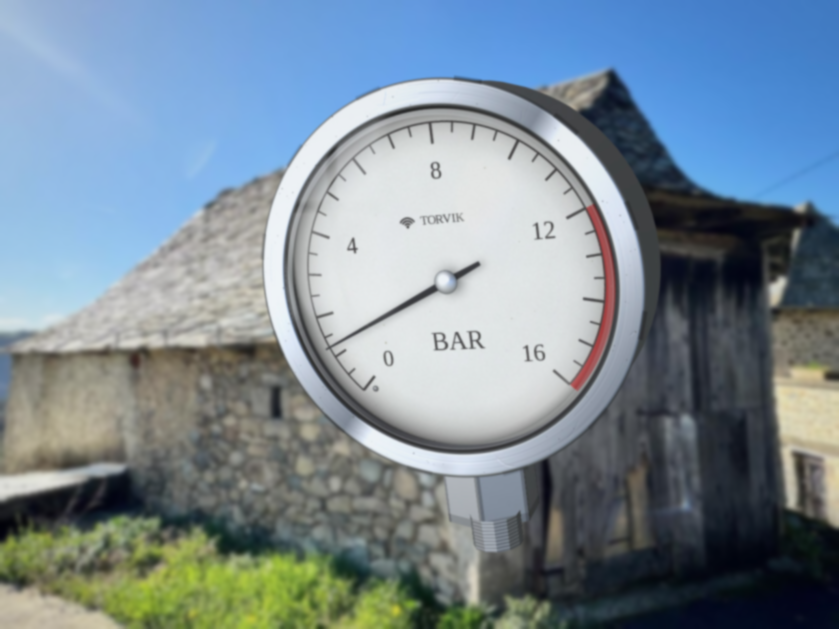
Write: 1.25 bar
